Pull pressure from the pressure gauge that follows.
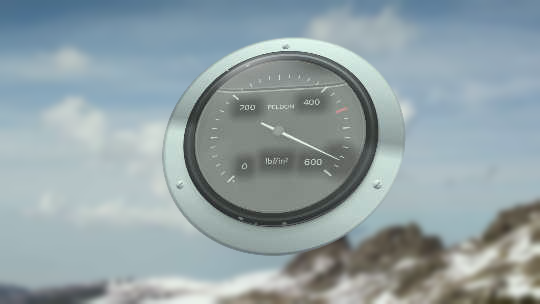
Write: 570 psi
